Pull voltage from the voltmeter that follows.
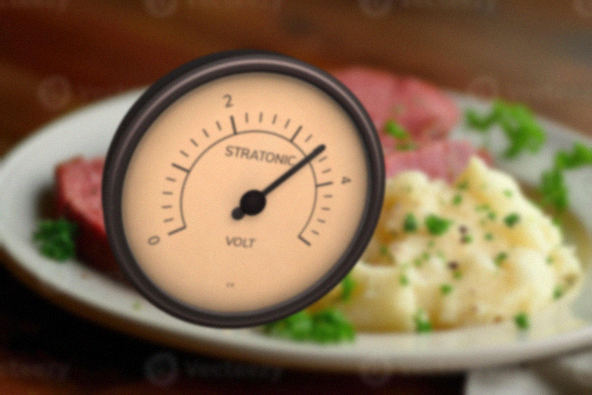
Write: 3.4 V
